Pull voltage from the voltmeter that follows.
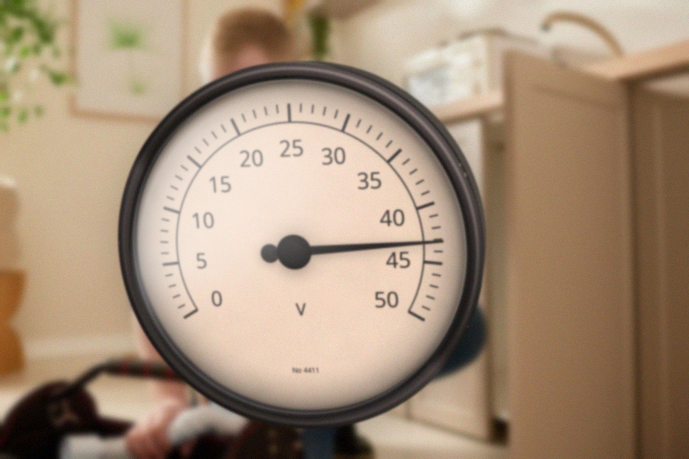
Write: 43 V
